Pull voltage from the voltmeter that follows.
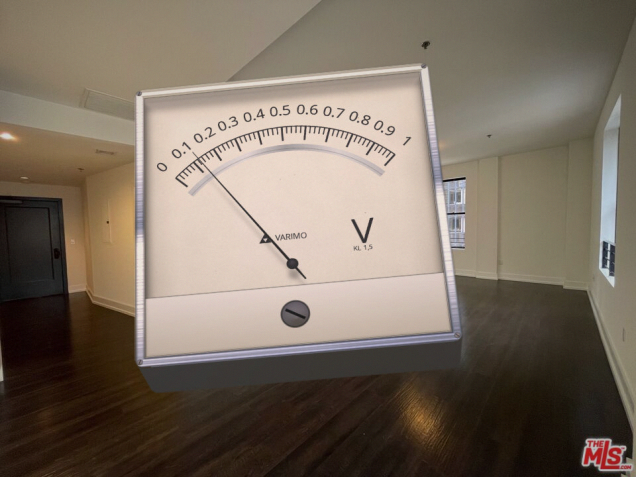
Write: 0.12 V
